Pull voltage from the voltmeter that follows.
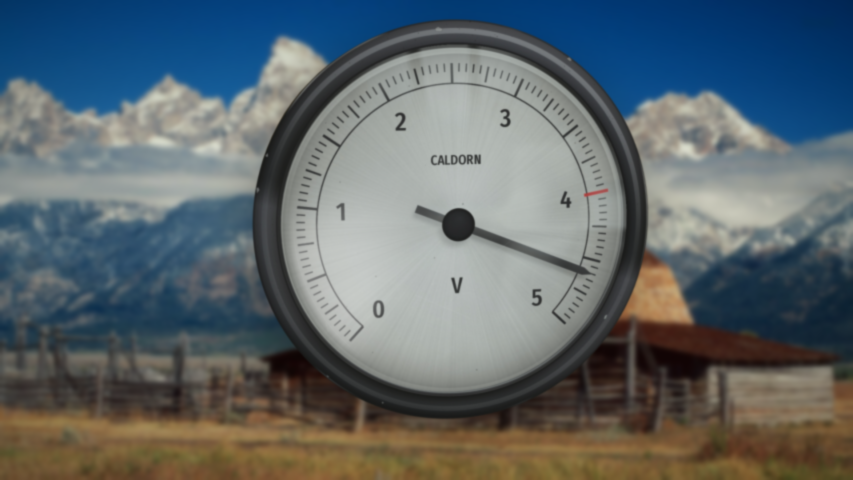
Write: 4.6 V
